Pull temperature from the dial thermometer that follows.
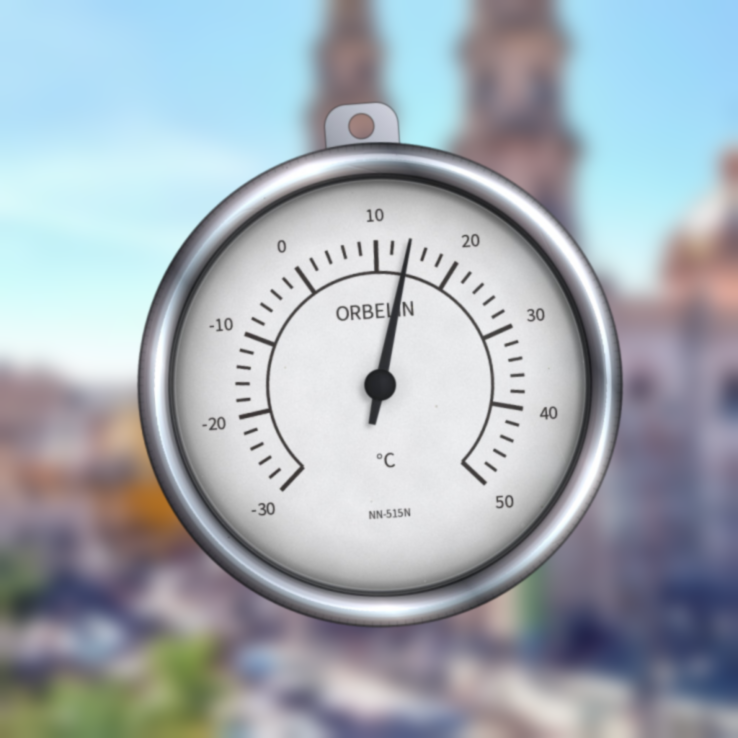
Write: 14 °C
